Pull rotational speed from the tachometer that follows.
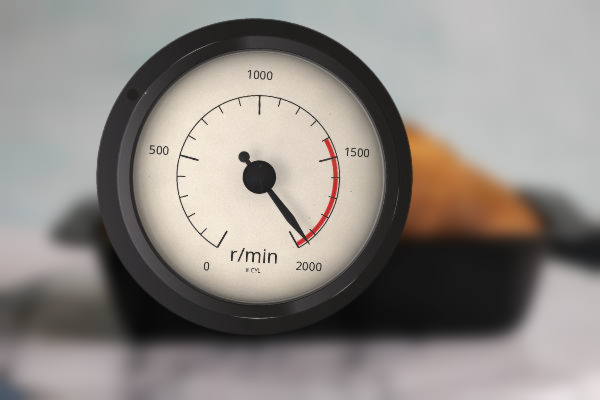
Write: 1950 rpm
